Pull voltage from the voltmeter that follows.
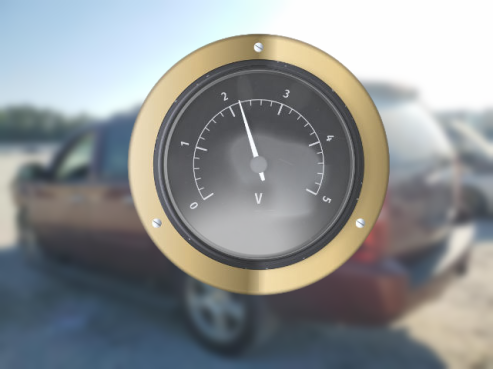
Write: 2.2 V
